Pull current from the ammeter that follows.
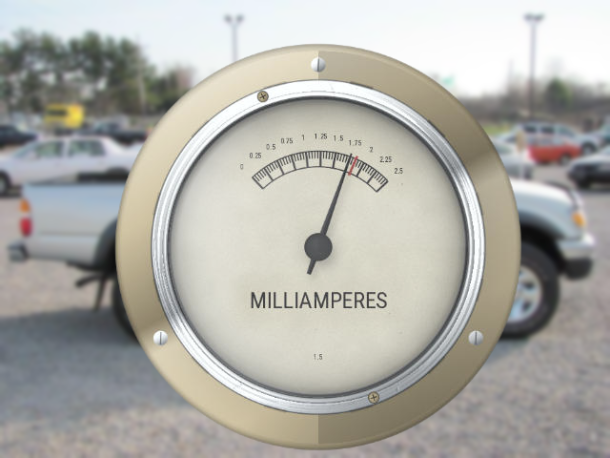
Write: 1.75 mA
